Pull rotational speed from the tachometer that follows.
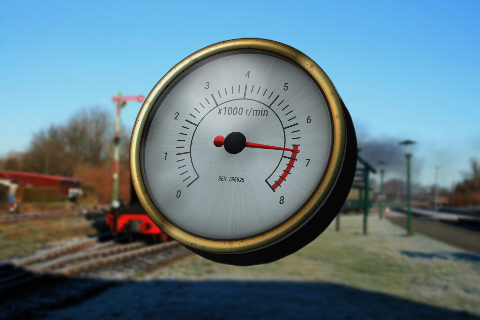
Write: 6800 rpm
